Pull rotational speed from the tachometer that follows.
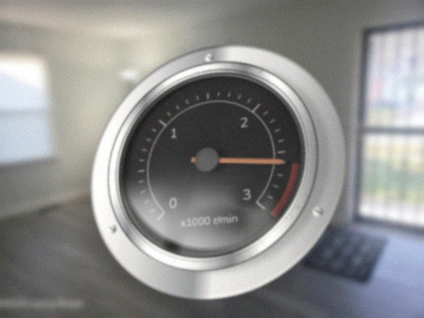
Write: 2600 rpm
